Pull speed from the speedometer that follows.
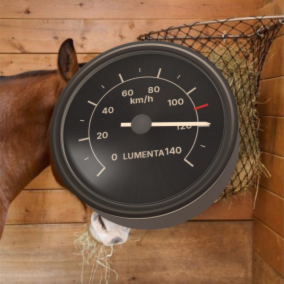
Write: 120 km/h
